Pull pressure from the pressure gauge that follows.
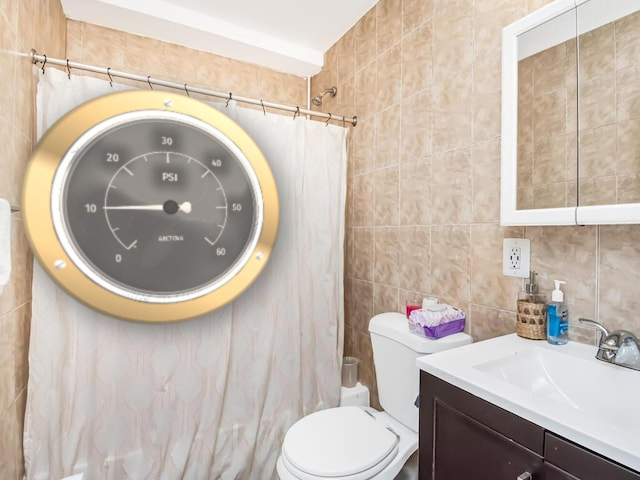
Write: 10 psi
